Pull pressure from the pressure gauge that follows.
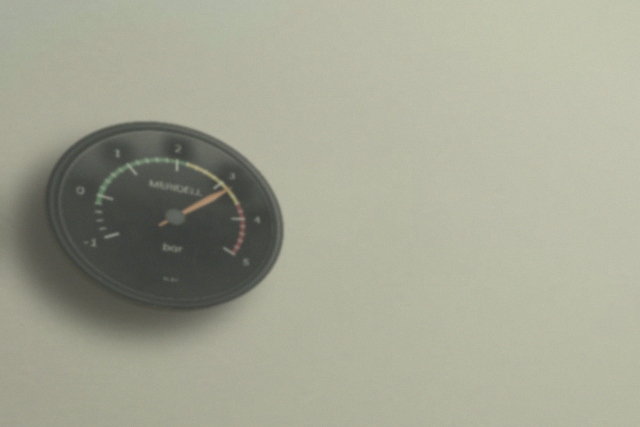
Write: 3.2 bar
